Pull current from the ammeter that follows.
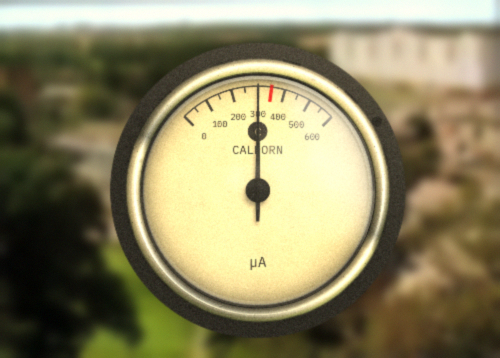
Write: 300 µA
